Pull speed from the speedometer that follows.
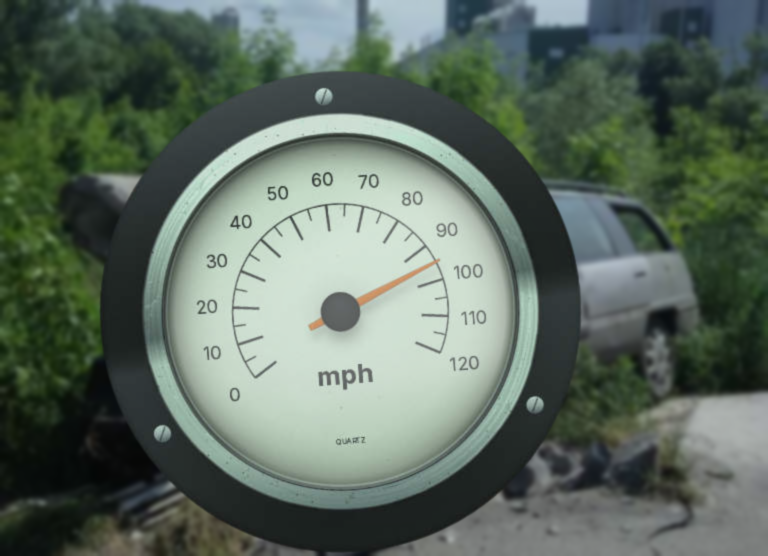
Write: 95 mph
